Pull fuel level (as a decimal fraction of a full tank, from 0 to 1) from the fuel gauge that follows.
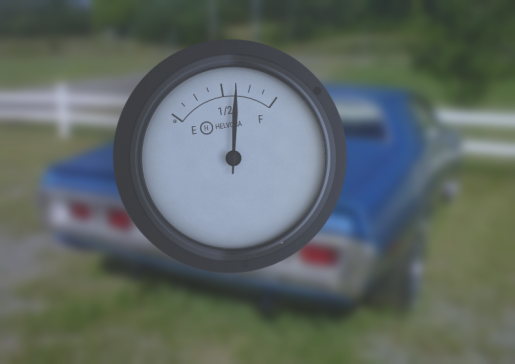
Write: 0.625
